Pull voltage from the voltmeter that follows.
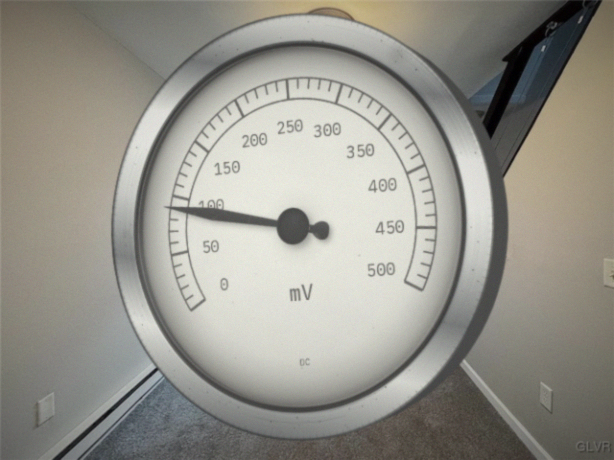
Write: 90 mV
